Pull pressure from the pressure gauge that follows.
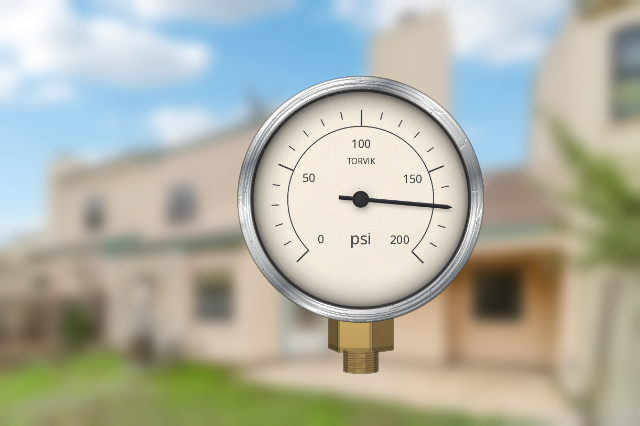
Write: 170 psi
